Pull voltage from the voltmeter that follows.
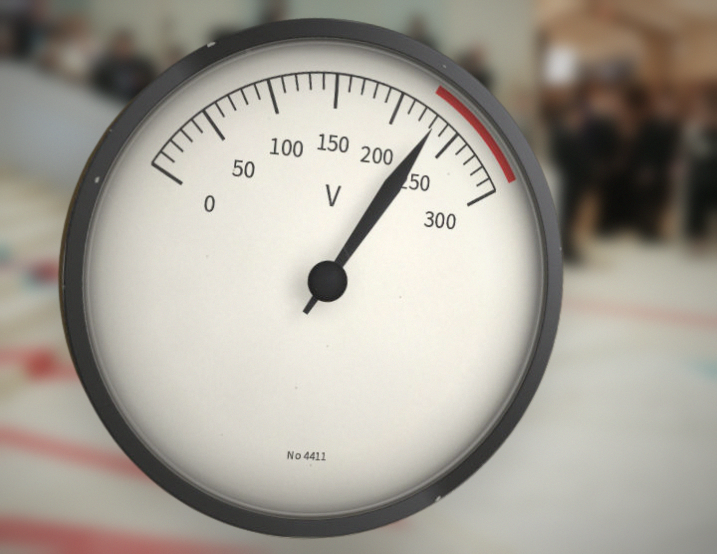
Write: 230 V
